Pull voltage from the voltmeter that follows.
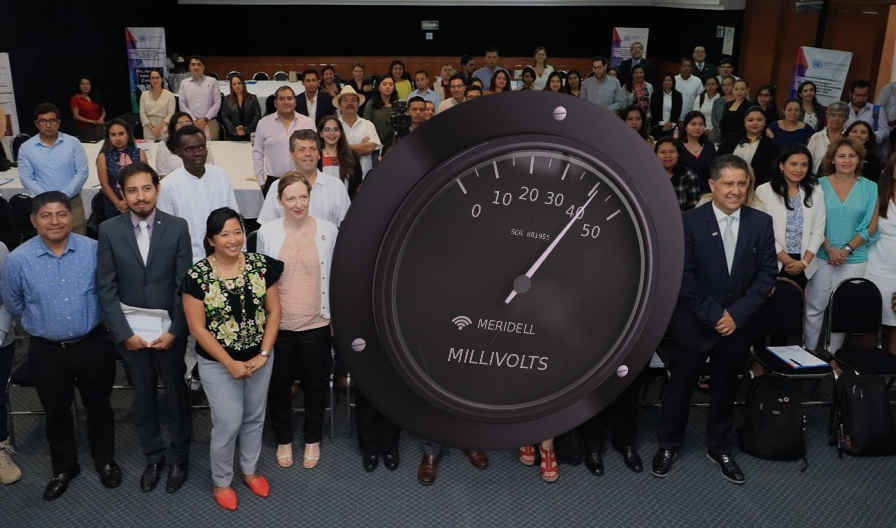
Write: 40 mV
